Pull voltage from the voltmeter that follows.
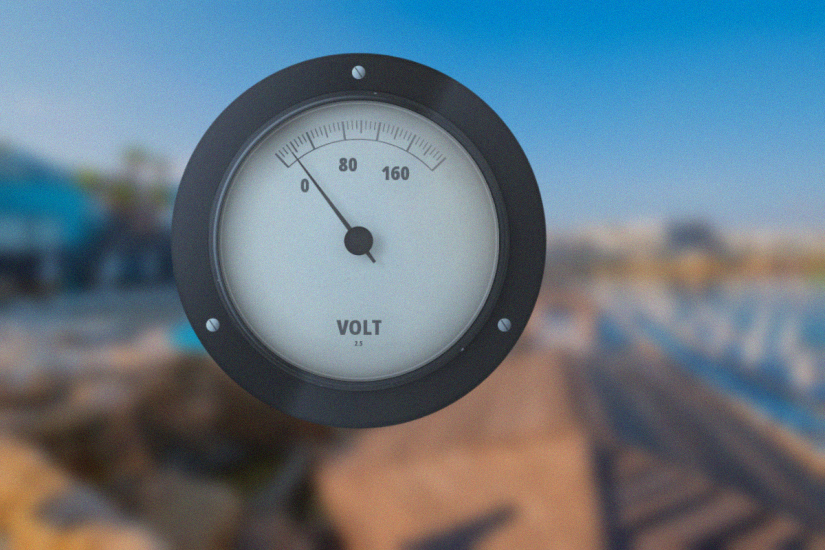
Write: 15 V
